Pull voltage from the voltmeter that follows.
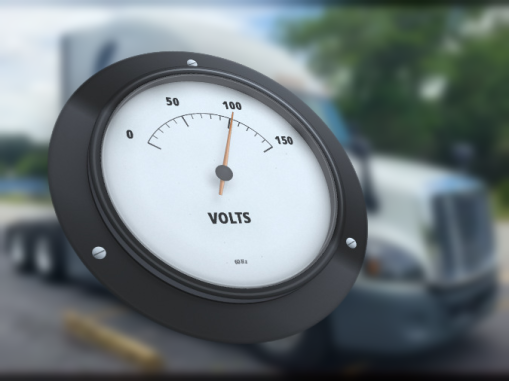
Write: 100 V
